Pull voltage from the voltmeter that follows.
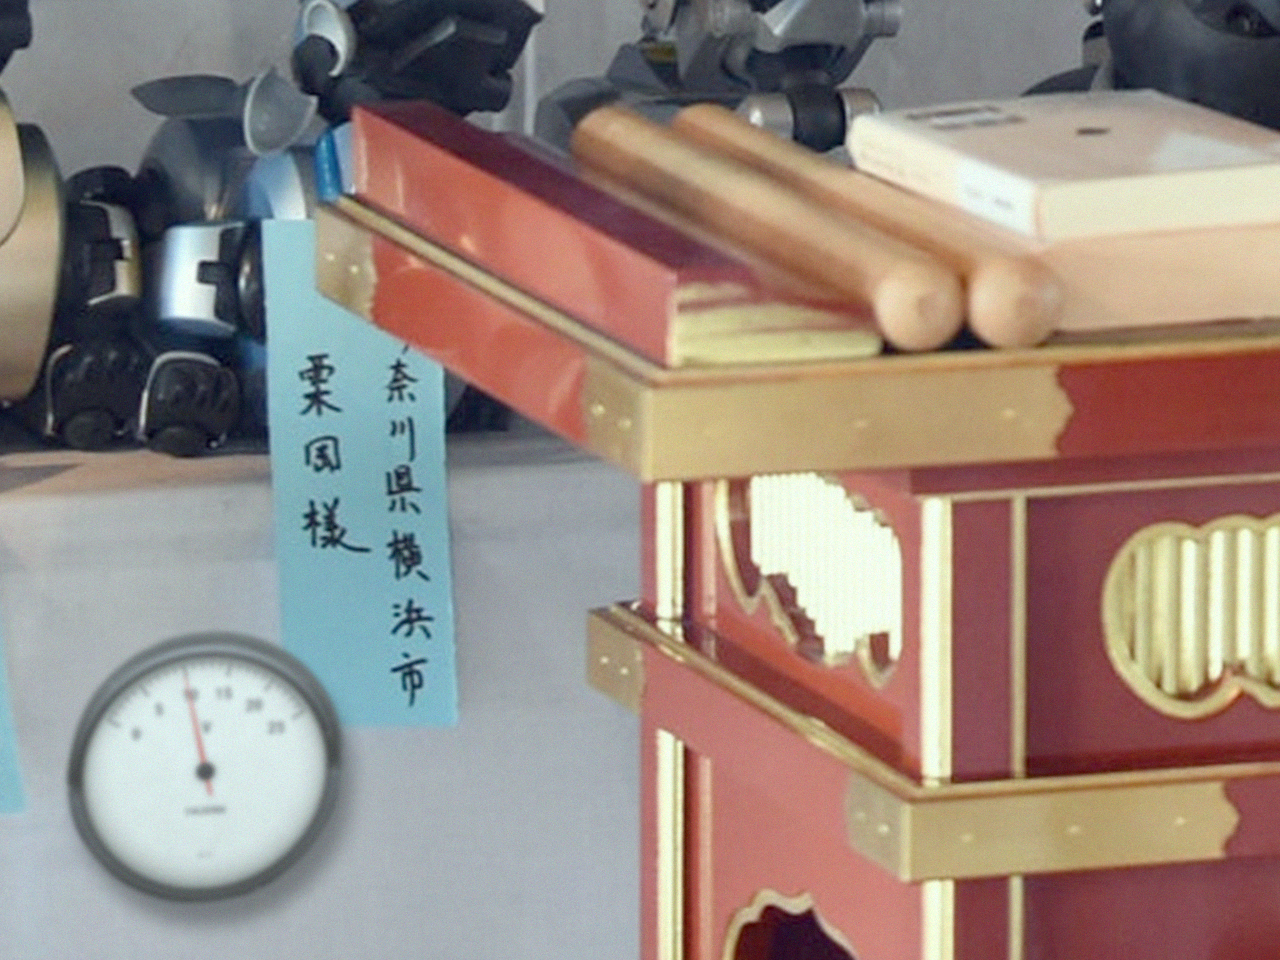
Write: 10 V
